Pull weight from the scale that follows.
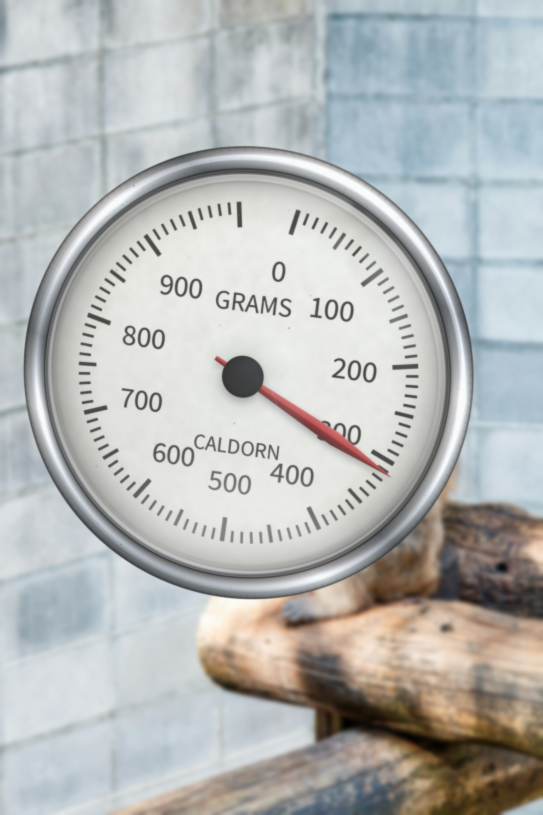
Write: 310 g
